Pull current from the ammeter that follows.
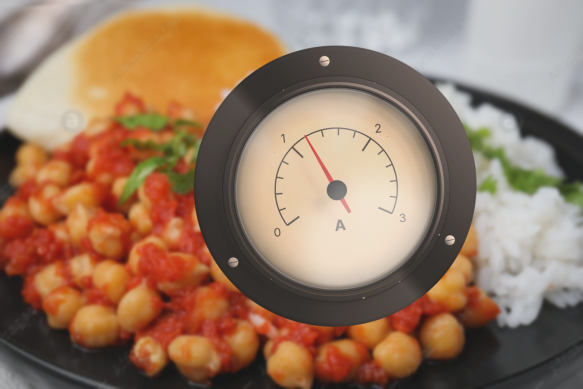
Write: 1.2 A
